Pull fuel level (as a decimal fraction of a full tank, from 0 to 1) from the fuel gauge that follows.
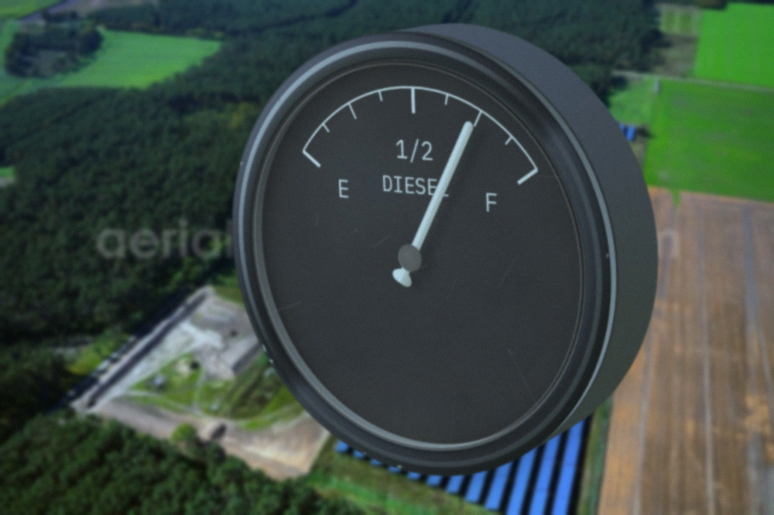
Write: 0.75
